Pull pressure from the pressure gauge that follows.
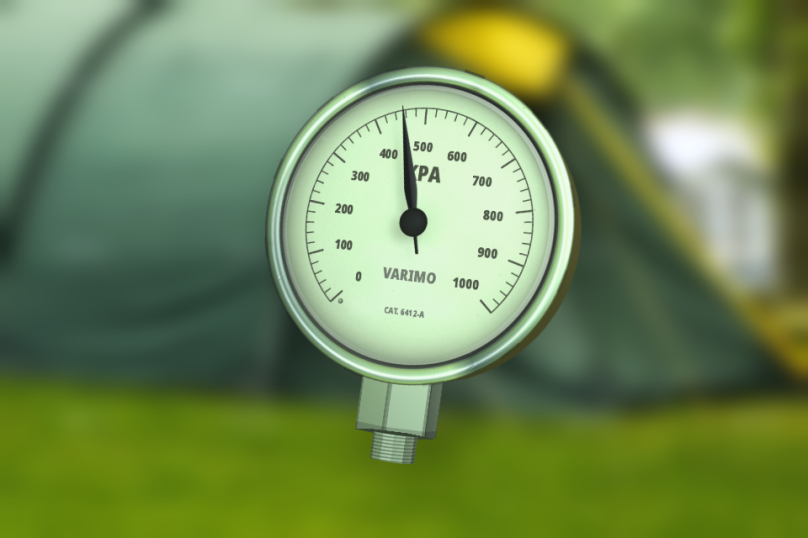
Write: 460 kPa
